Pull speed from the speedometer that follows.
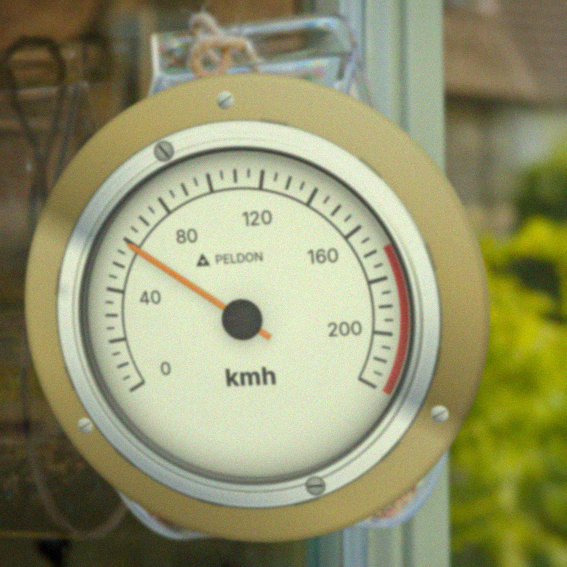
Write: 60 km/h
